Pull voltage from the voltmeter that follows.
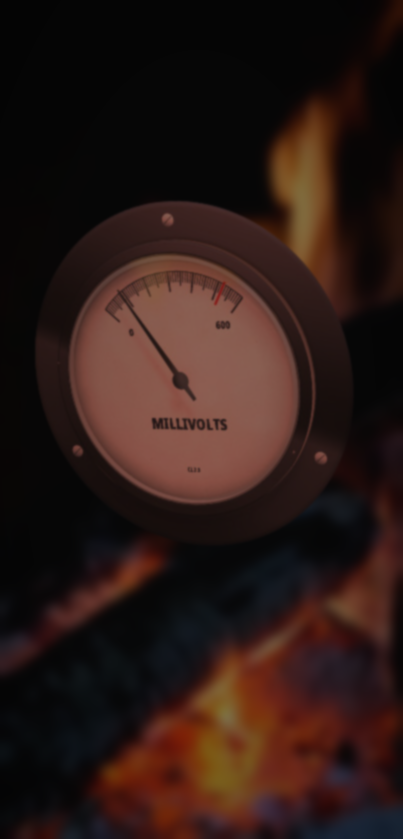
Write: 100 mV
